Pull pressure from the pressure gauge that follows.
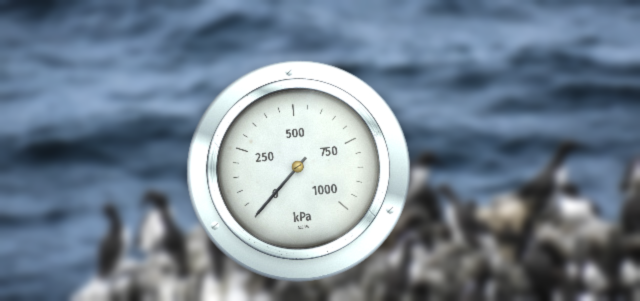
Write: 0 kPa
